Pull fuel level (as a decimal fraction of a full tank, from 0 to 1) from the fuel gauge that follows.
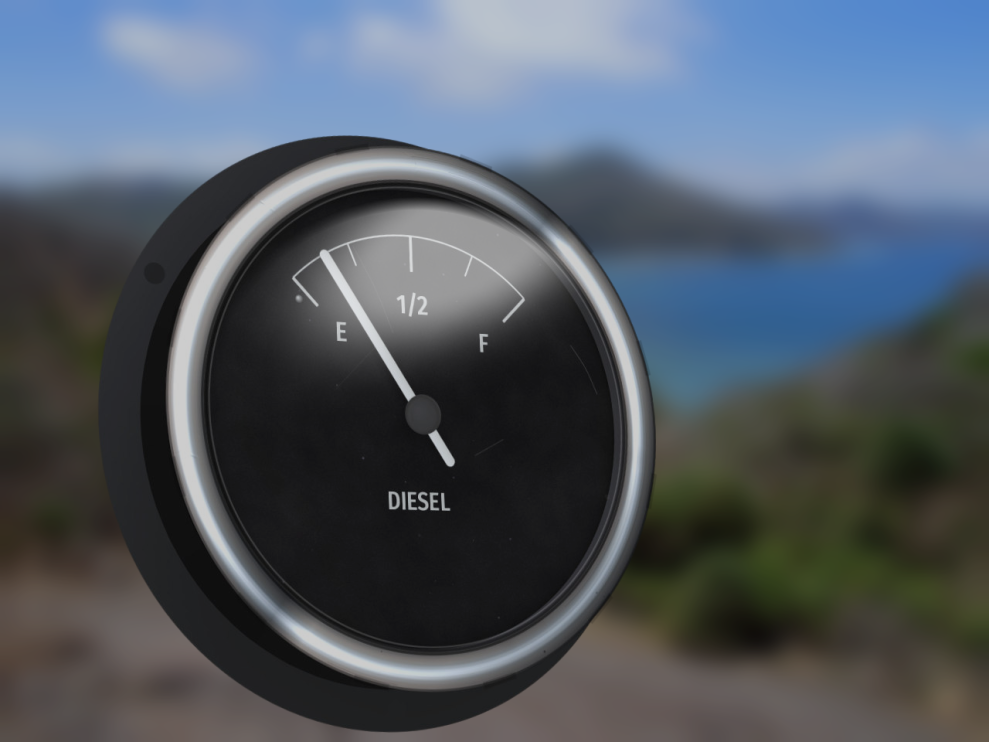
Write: 0.125
